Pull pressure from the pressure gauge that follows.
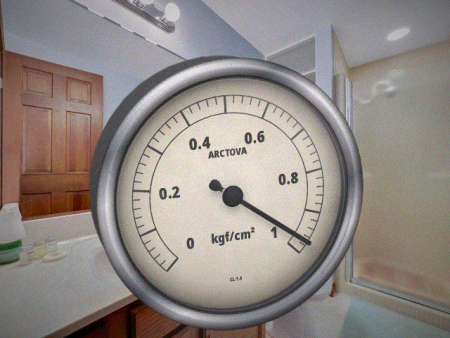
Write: 0.97 kg/cm²
